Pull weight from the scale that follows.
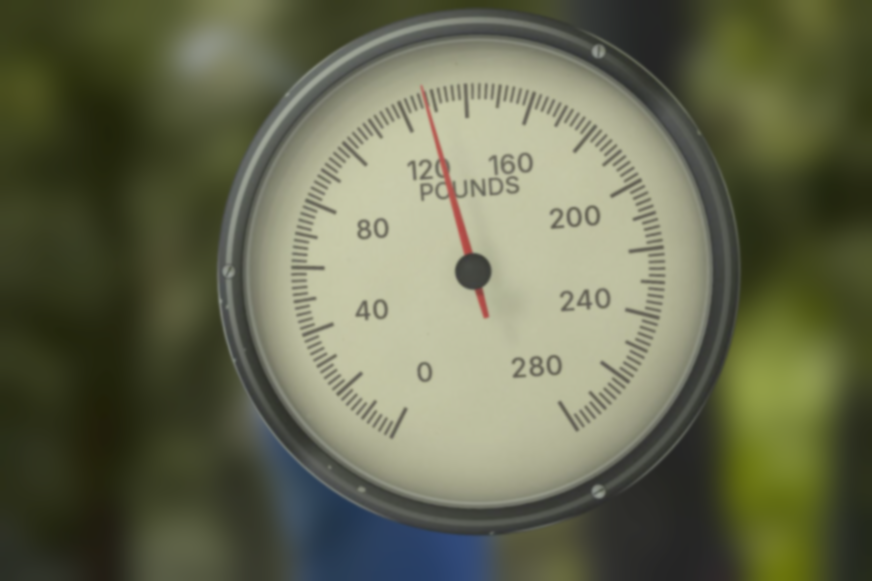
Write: 128 lb
